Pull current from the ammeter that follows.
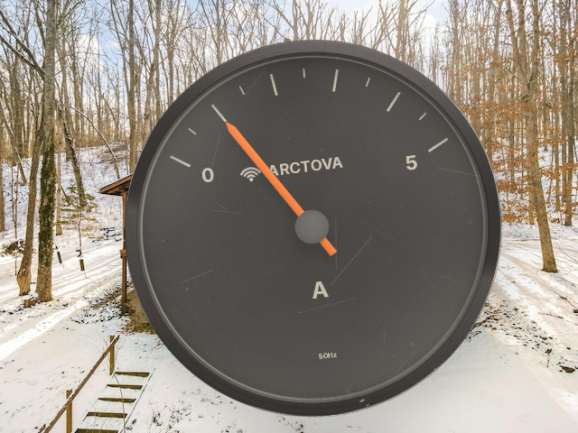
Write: 1 A
